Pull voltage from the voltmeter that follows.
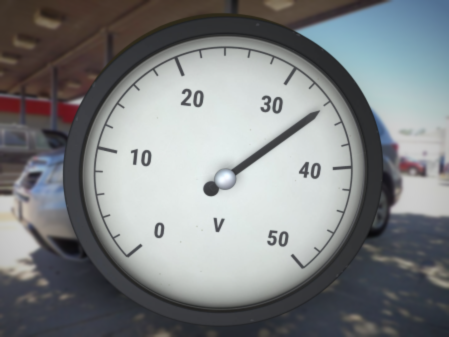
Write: 34 V
